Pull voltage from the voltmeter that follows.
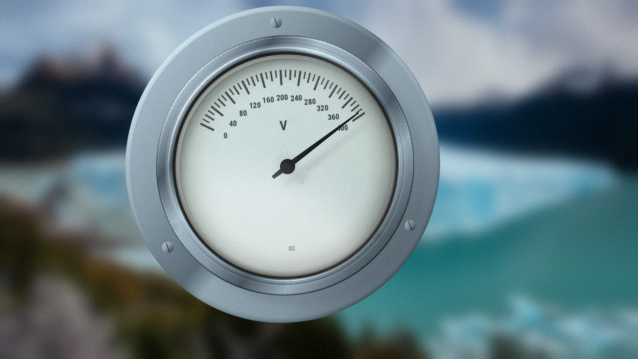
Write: 390 V
